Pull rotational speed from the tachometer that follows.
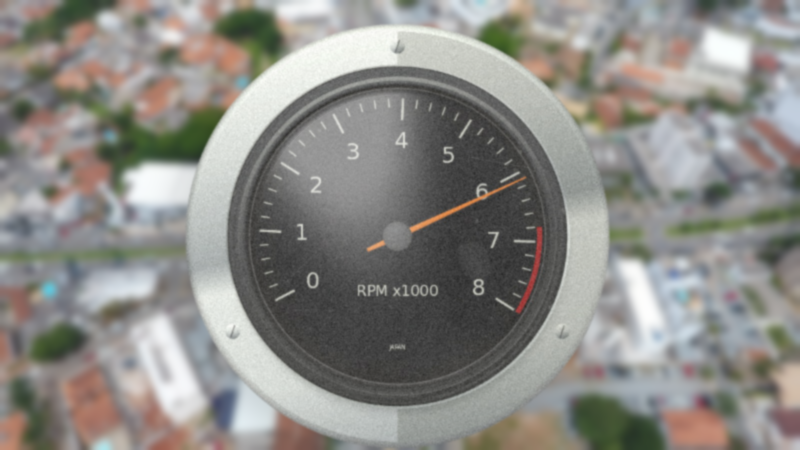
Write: 6100 rpm
